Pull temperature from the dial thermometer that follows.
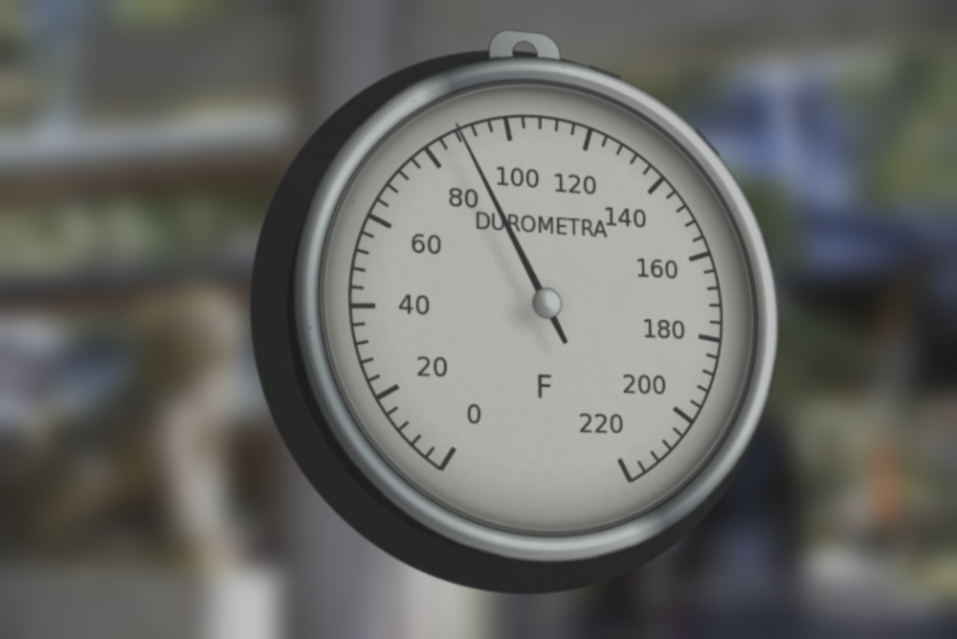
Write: 88 °F
